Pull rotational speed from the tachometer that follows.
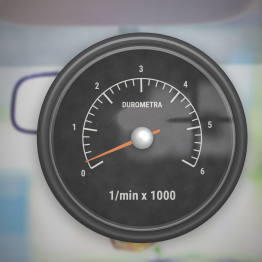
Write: 200 rpm
